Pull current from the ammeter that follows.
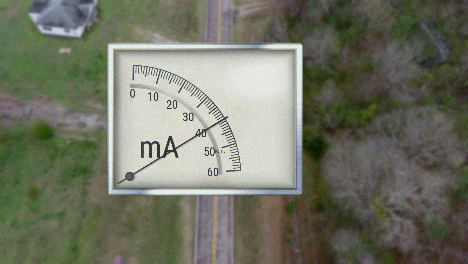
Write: 40 mA
